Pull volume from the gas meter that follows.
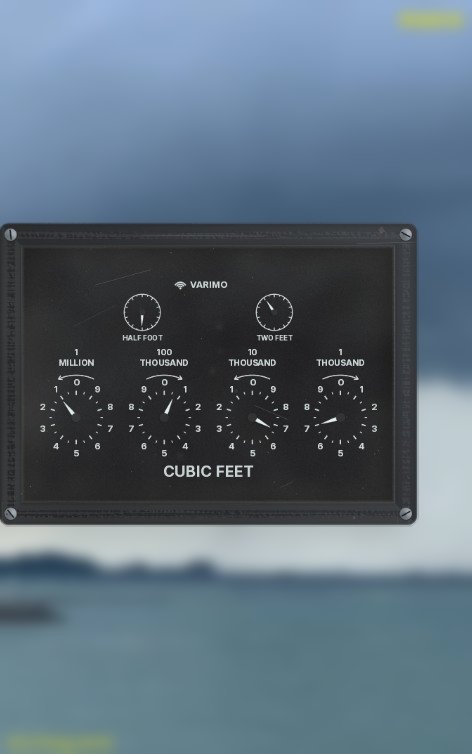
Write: 106700 ft³
